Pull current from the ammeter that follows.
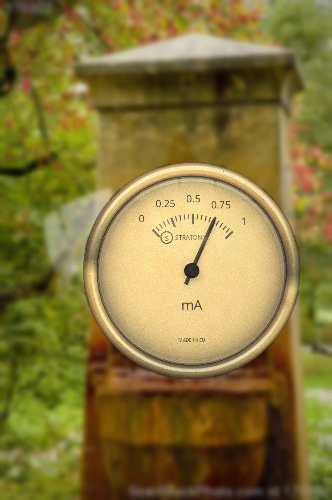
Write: 0.75 mA
